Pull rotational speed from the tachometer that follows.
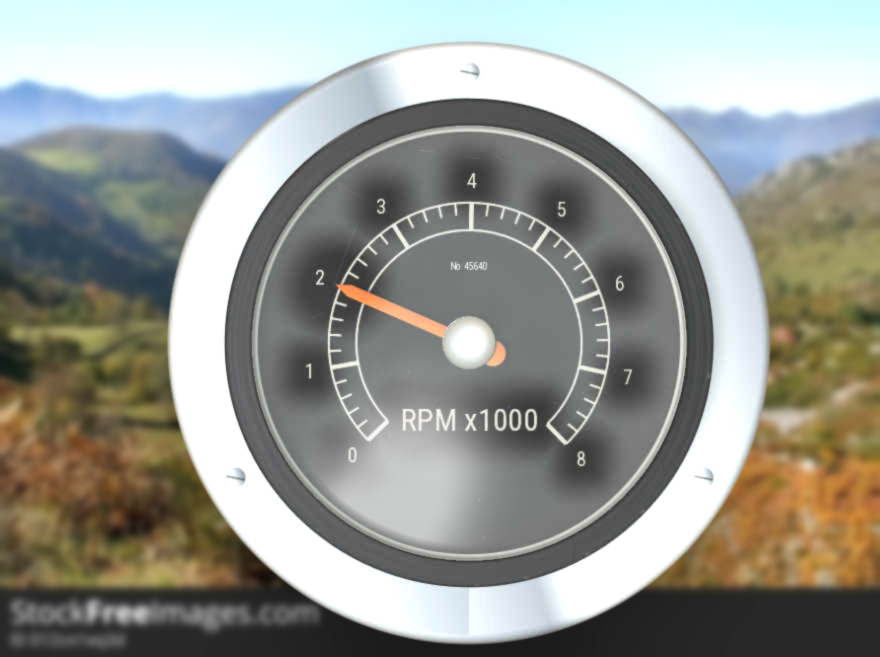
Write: 2000 rpm
